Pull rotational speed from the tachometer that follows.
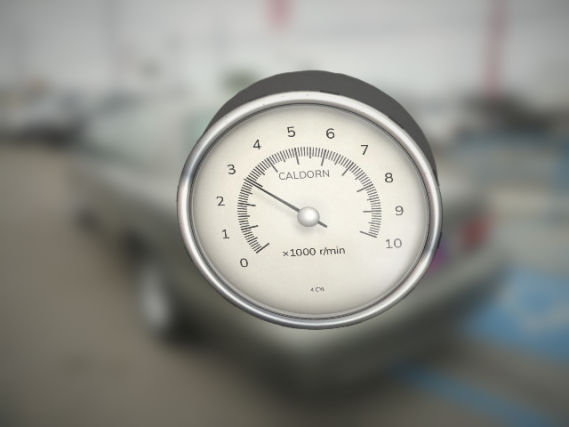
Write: 3000 rpm
